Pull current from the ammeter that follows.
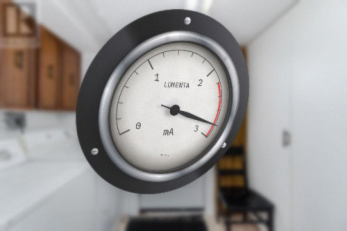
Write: 2.8 mA
